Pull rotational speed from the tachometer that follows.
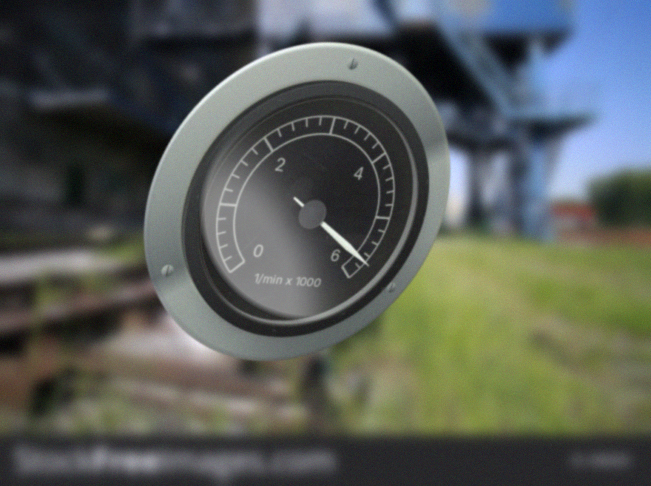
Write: 5700 rpm
